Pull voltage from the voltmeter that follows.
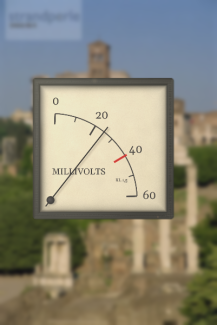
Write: 25 mV
